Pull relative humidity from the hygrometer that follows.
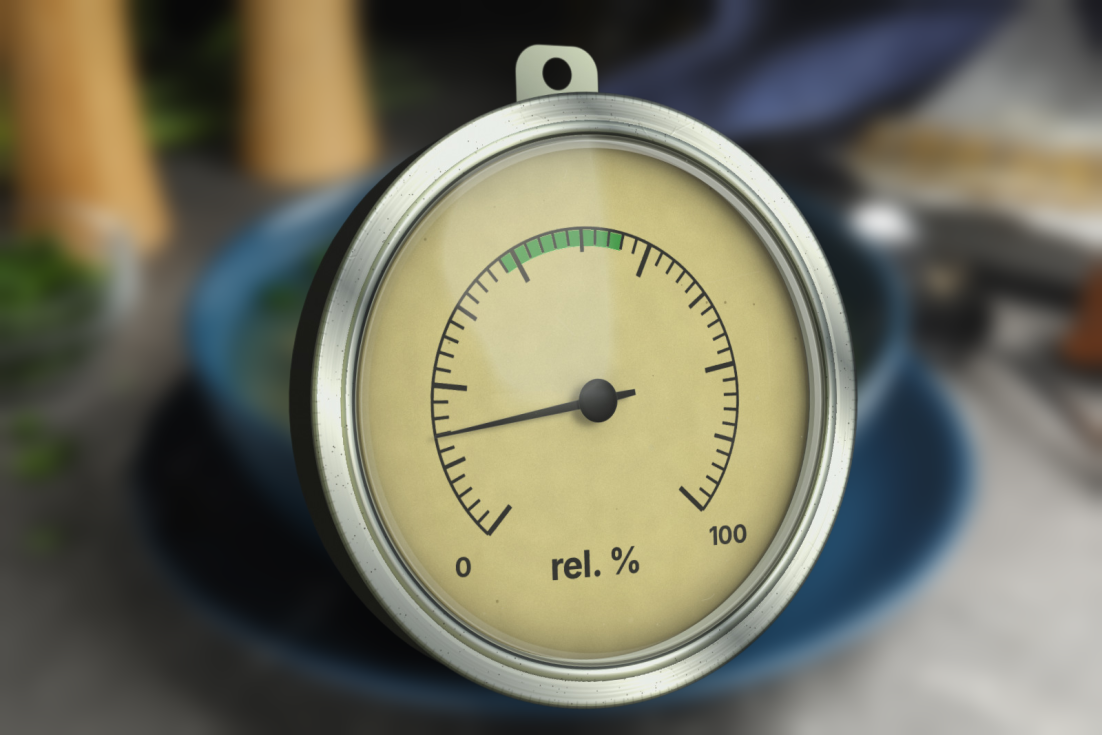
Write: 14 %
